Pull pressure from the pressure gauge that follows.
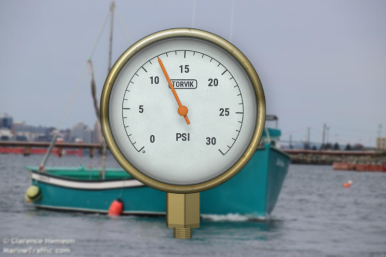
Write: 12 psi
